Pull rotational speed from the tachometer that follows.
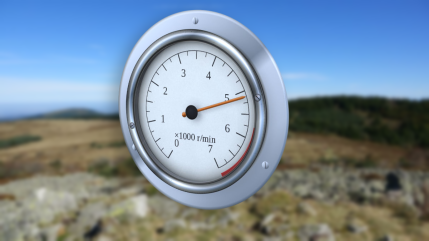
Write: 5125 rpm
